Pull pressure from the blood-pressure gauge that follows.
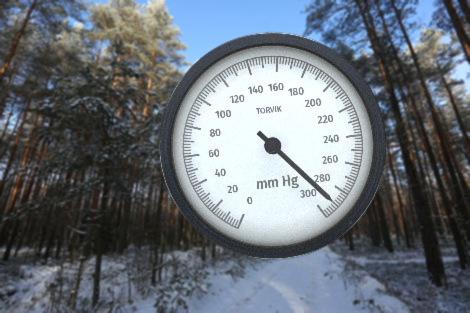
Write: 290 mmHg
